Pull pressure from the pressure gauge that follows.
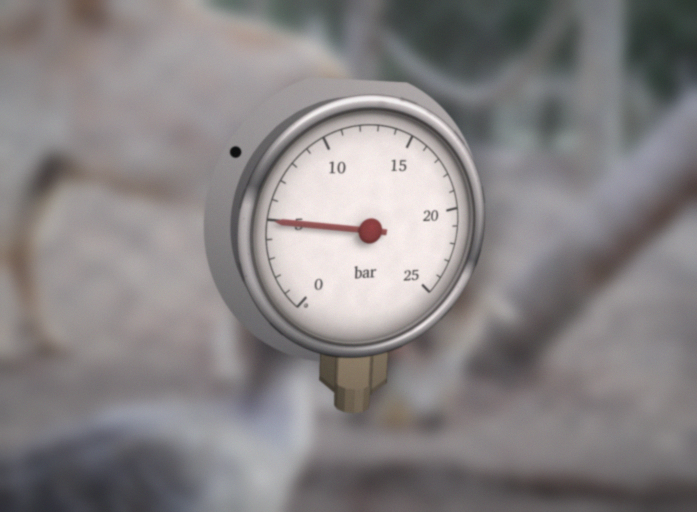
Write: 5 bar
